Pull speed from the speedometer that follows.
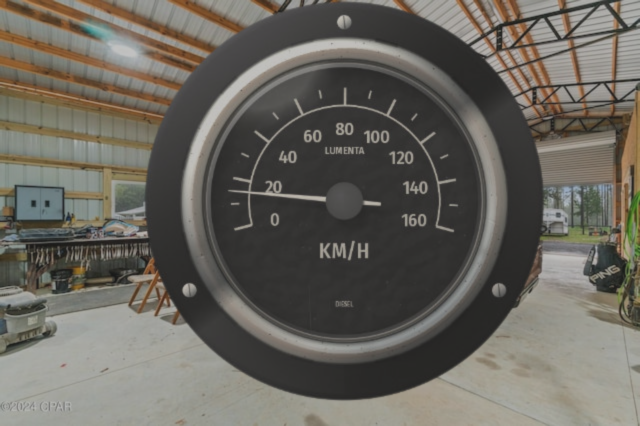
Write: 15 km/h
